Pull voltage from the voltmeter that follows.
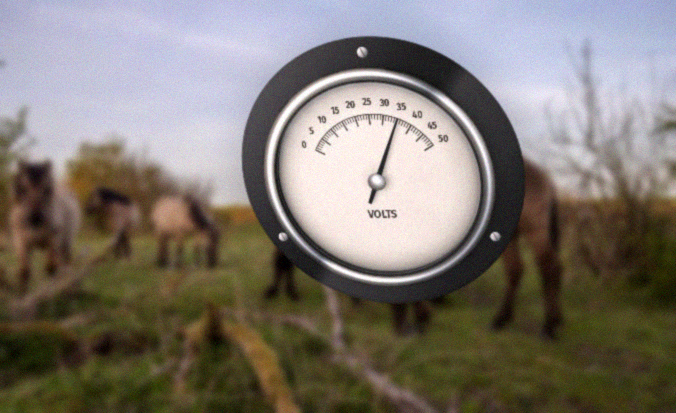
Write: 35 V
